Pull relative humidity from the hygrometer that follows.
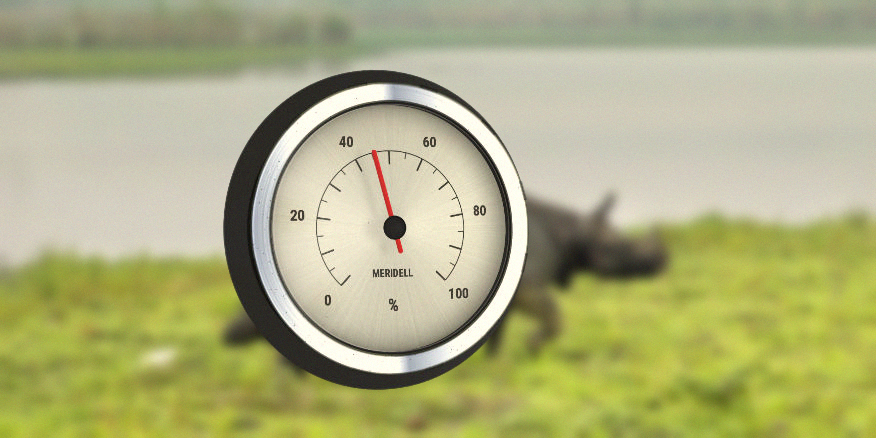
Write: 45 %
